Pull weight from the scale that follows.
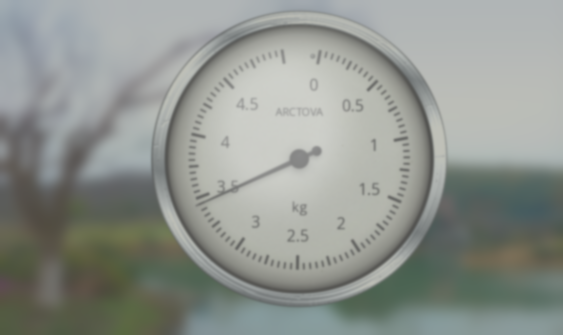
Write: 3.45 kg
